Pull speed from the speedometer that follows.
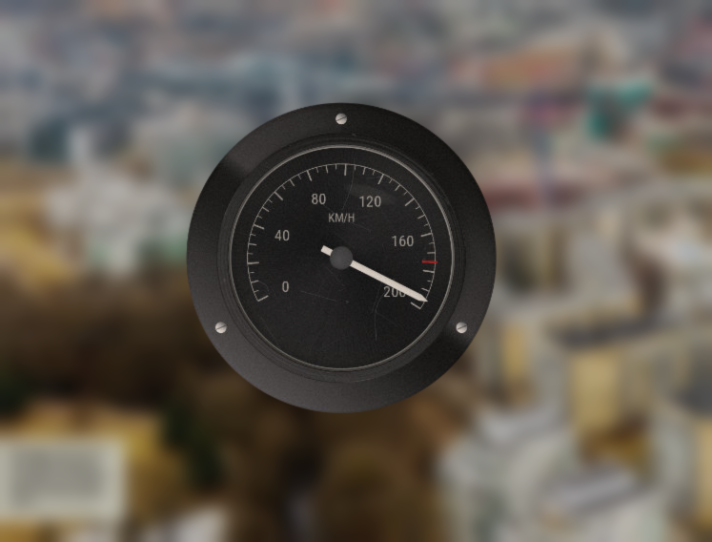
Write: 195 km/h
